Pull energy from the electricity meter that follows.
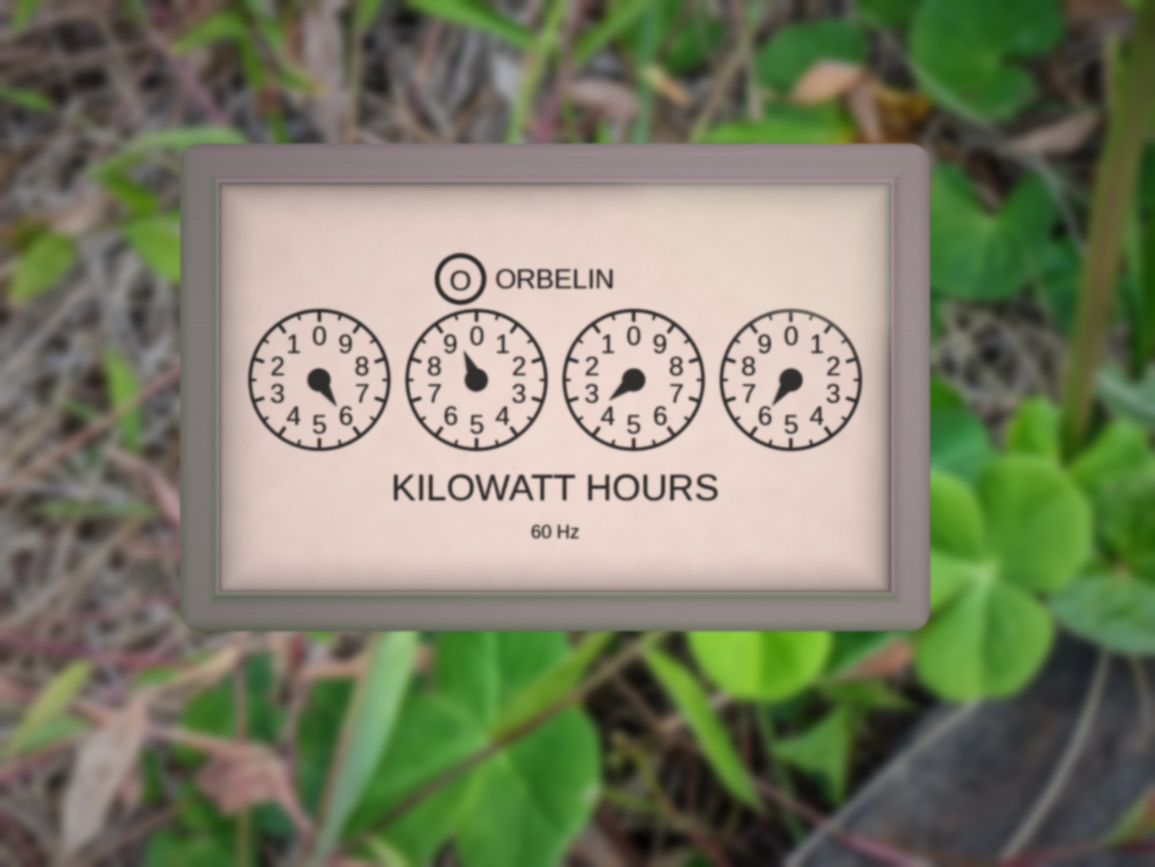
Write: 5936 kWh
